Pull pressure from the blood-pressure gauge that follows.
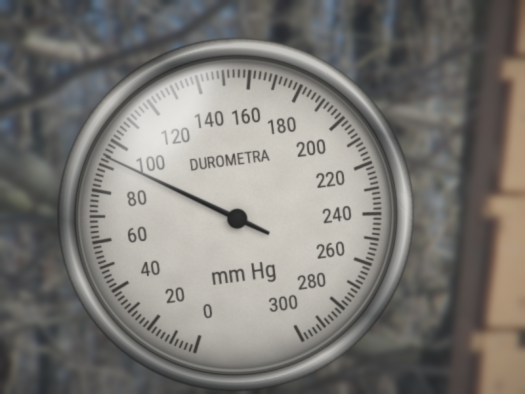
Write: 94 mmHg
